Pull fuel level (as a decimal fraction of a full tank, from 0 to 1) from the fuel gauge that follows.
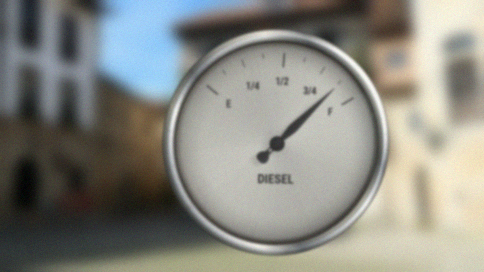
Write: 0.875
